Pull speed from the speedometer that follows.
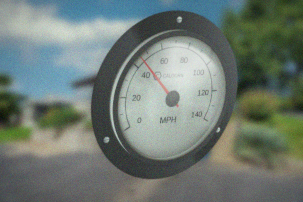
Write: 45 mph
